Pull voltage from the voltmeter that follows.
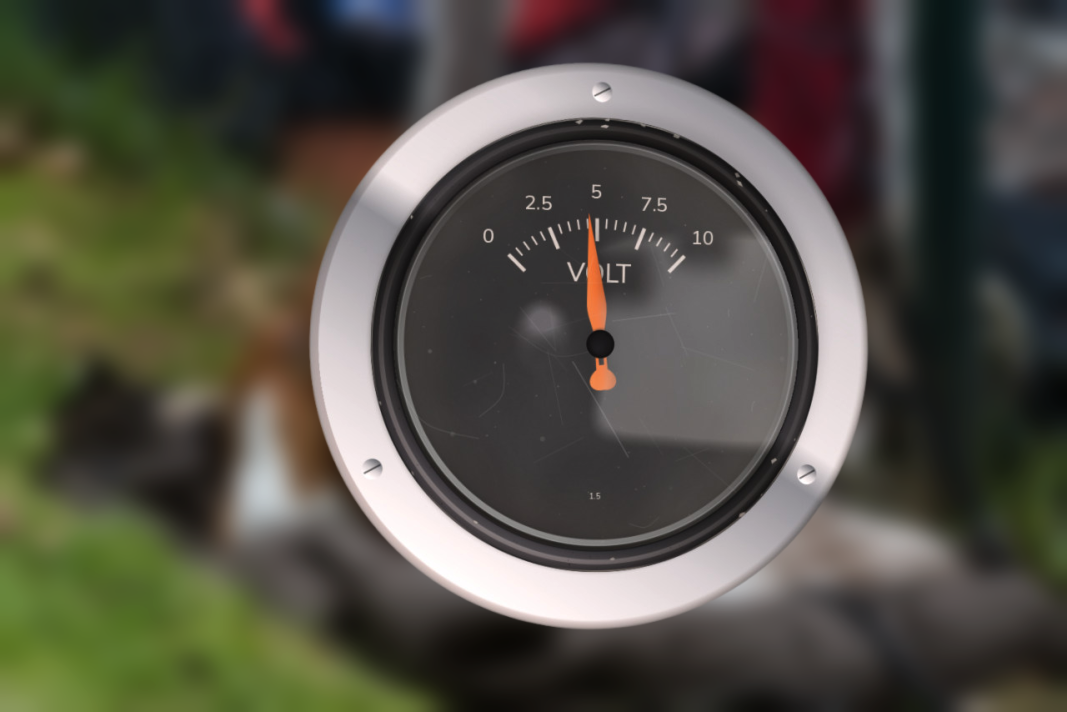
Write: 4.5 V
